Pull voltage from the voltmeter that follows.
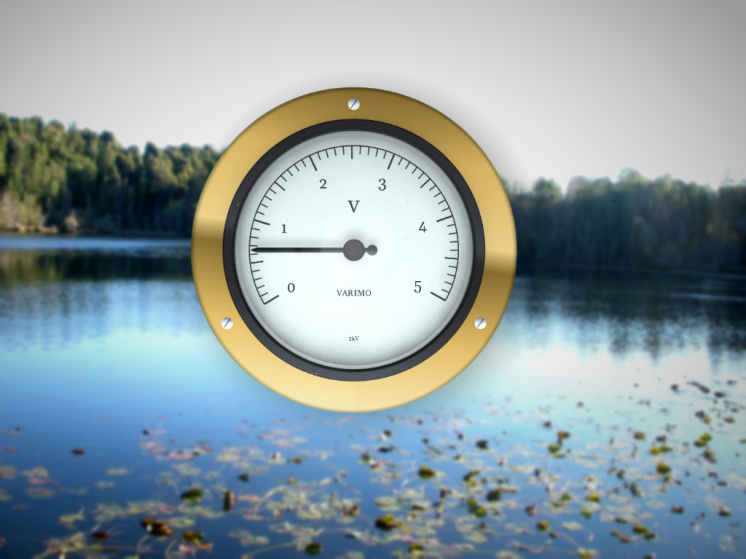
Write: 0.65 V
